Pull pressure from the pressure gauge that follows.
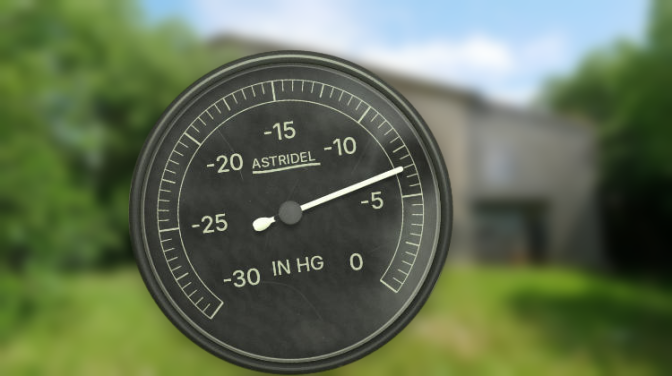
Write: -6.5 inHg
